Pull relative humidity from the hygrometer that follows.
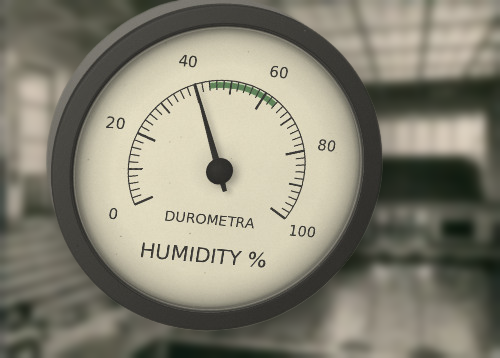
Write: 40 %
